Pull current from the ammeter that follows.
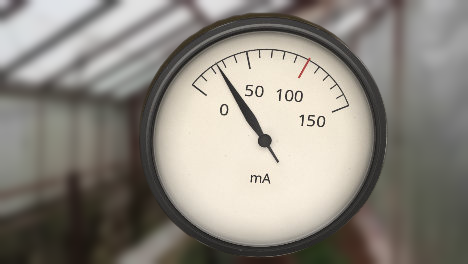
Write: 25 mA
